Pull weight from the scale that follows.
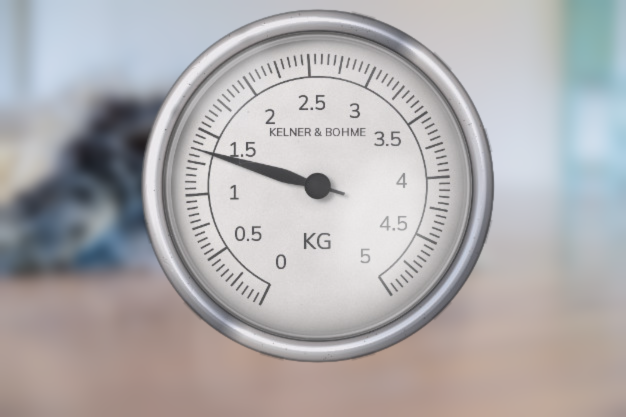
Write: 1.35 kg
